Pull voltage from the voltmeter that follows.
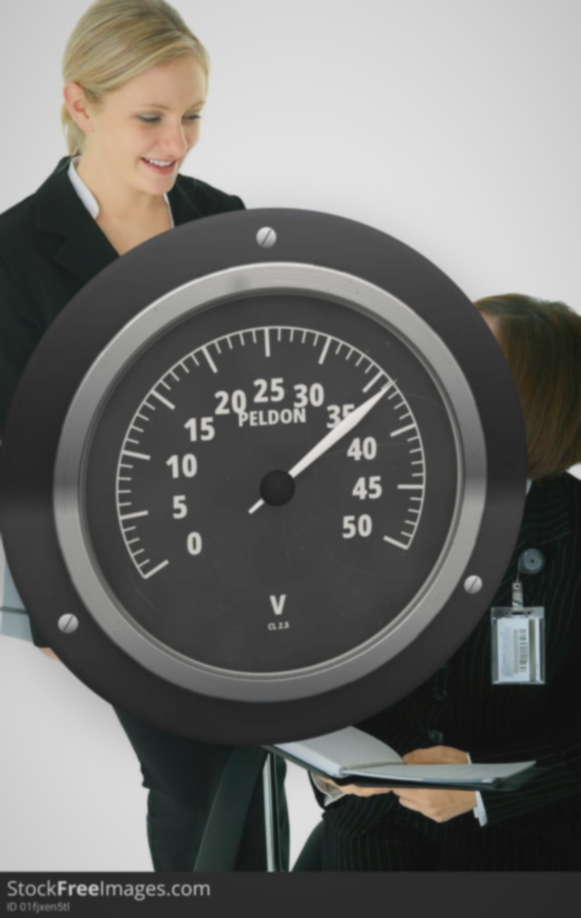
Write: 36 V
